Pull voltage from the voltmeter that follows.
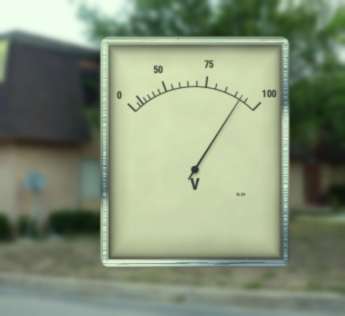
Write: 92.5 V
